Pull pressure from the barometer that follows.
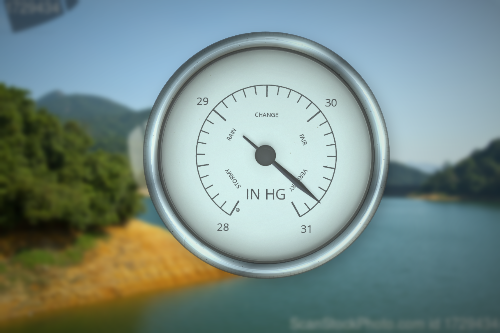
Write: 30.8 inHg
